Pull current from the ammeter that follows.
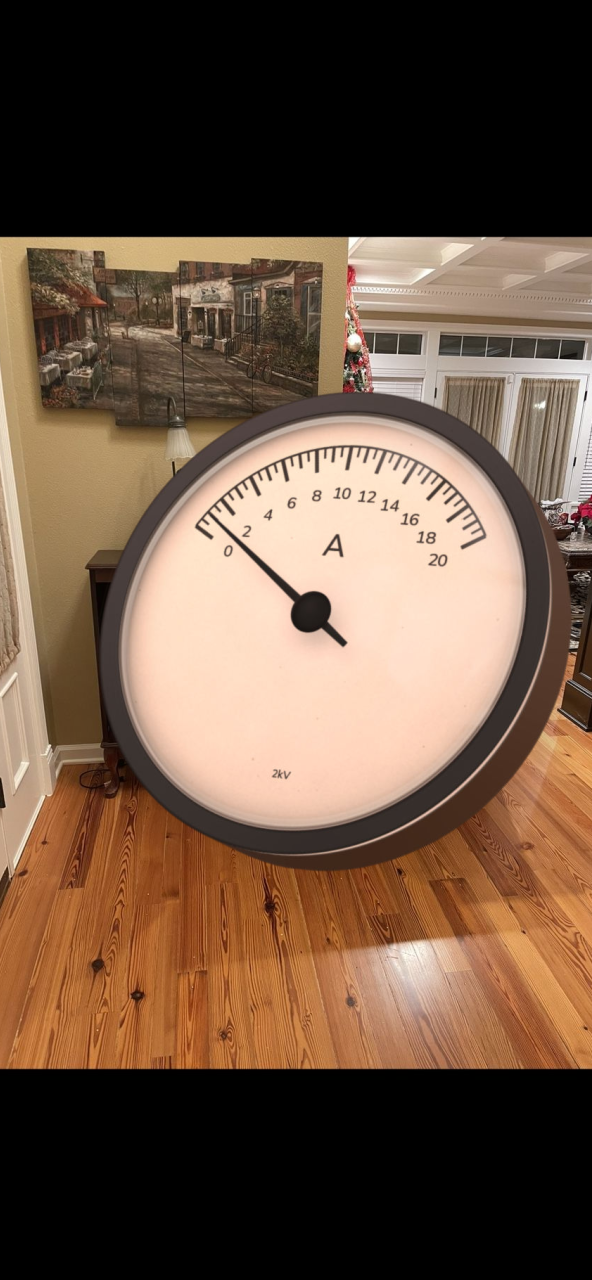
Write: 1 A
